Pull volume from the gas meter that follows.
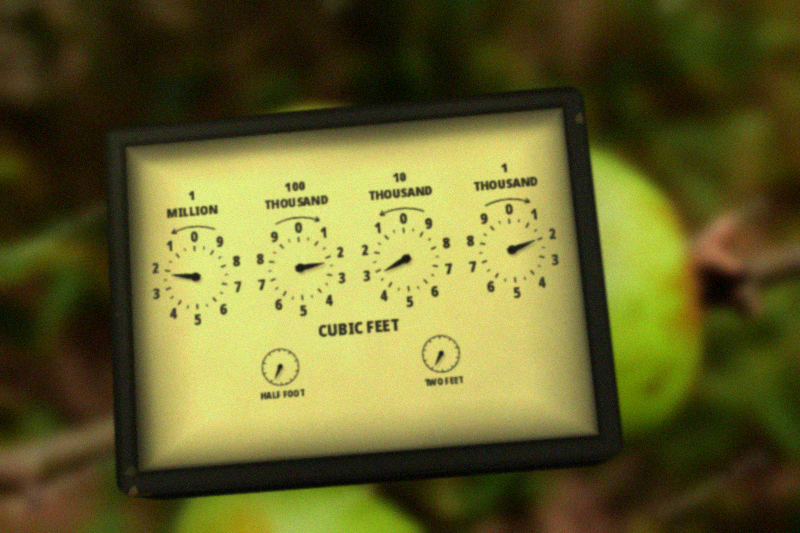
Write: 223200 ft³
